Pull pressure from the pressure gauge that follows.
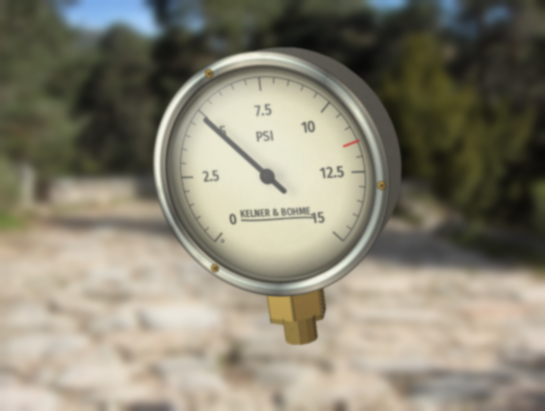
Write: 5 psi
